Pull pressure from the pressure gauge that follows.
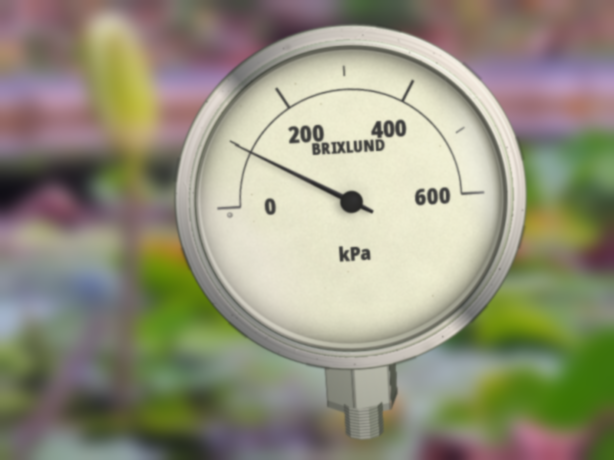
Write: 100 kPa
